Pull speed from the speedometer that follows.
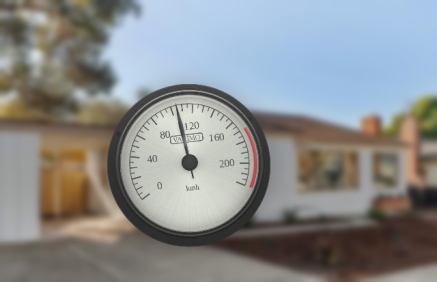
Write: 105 km/h
